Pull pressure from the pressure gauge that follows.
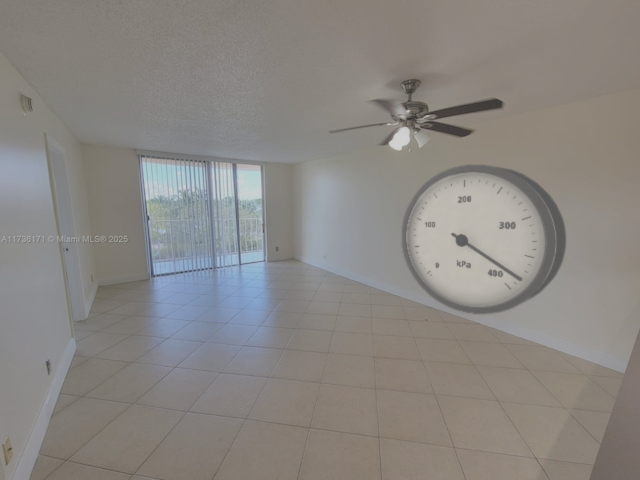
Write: 380 kPa
